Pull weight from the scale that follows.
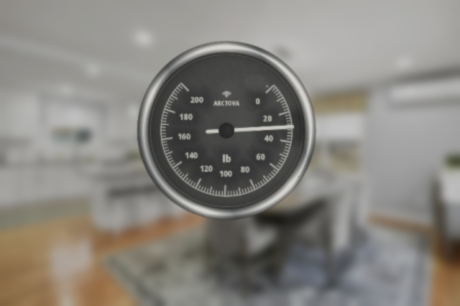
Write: 30 lb
